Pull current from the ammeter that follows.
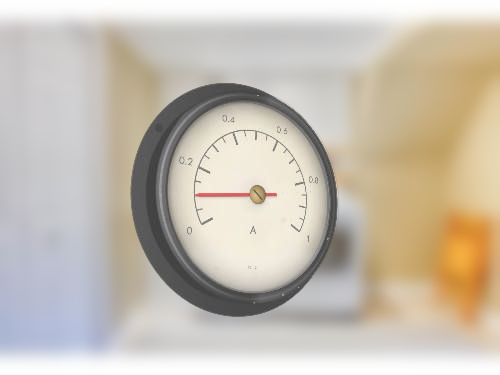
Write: 0.1 A
